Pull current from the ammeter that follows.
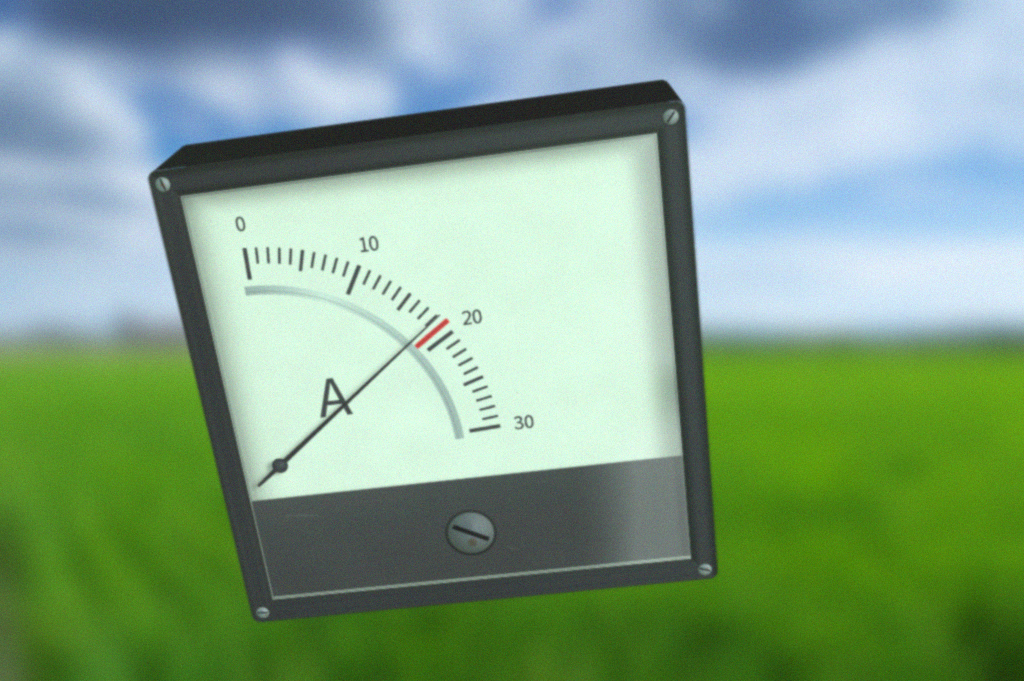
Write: 18 A
